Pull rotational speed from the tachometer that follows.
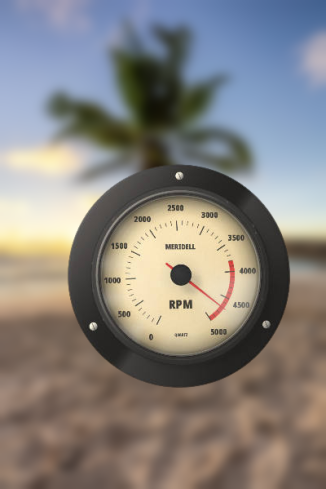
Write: 4700 rpm
